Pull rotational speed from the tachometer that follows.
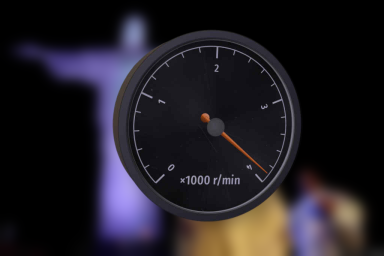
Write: 3900 rpm
